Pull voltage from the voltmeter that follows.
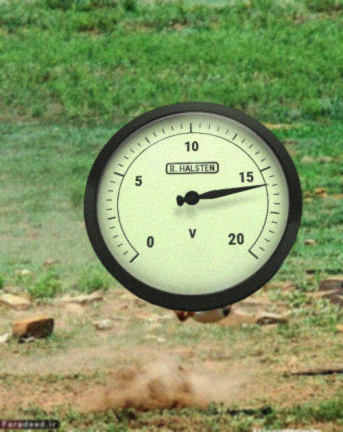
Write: 16 V
